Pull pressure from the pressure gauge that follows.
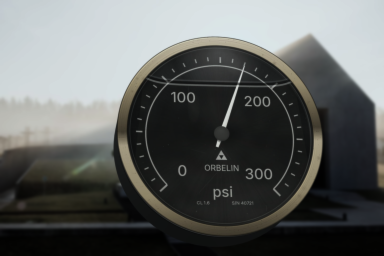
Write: 170 psi
